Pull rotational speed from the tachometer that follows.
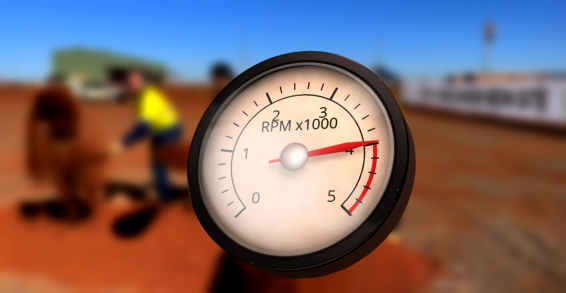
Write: 4000 rpm
